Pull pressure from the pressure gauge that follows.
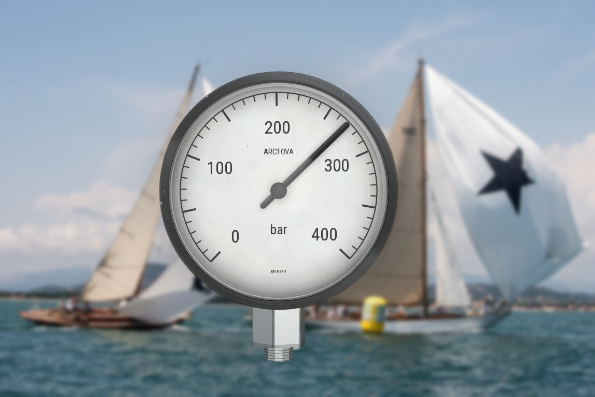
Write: 270 bar
